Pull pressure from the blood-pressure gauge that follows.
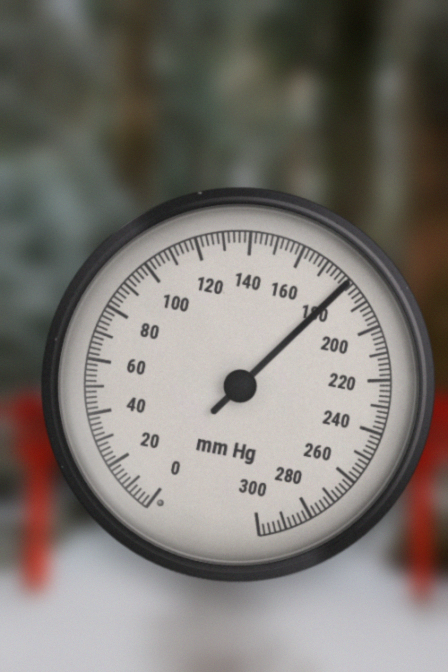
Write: 180 mmHg
